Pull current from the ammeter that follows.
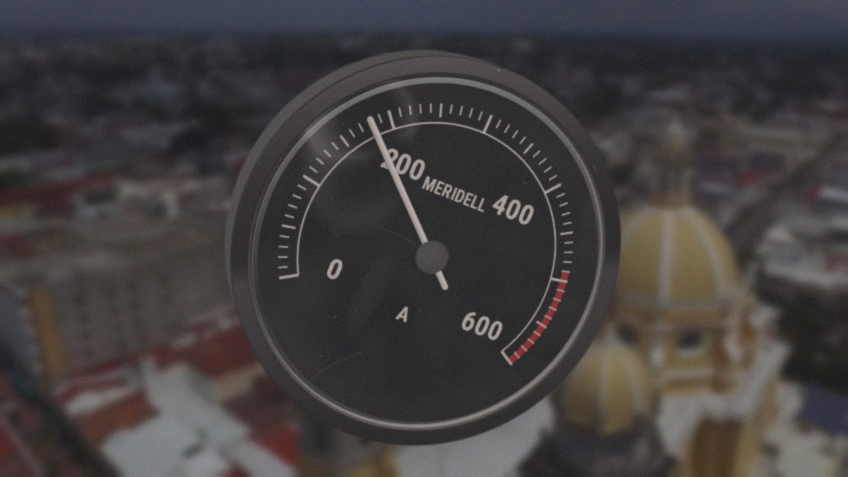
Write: 180 A
